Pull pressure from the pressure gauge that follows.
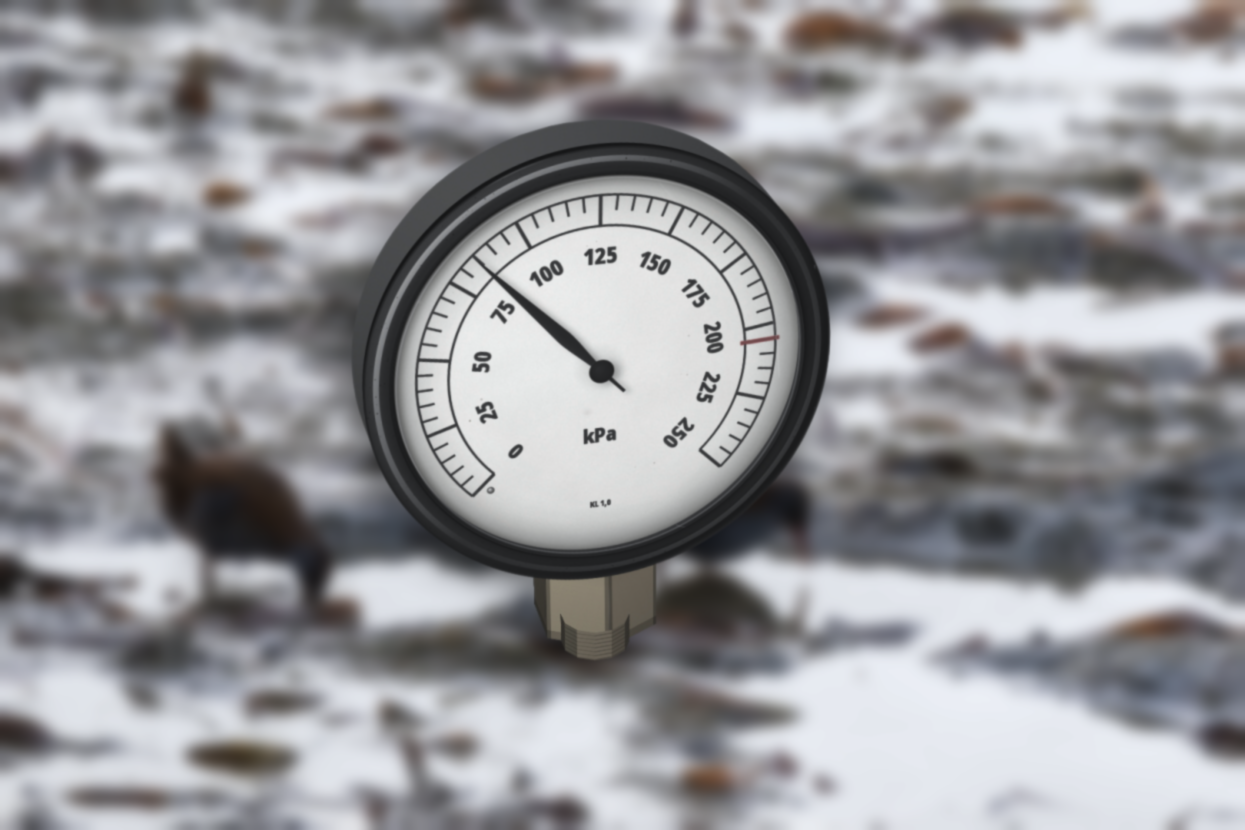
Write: 85 kPa
